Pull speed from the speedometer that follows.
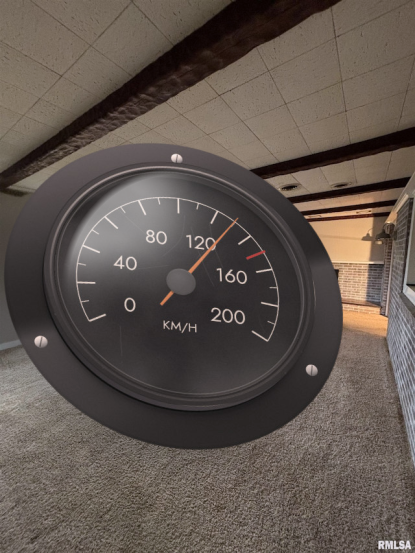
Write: 130 km/h
